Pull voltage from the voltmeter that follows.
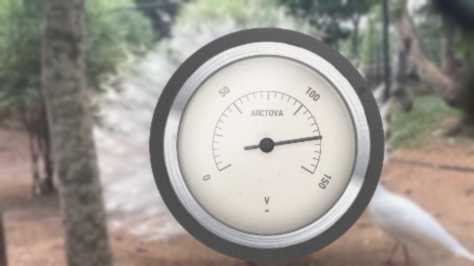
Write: 125 V
